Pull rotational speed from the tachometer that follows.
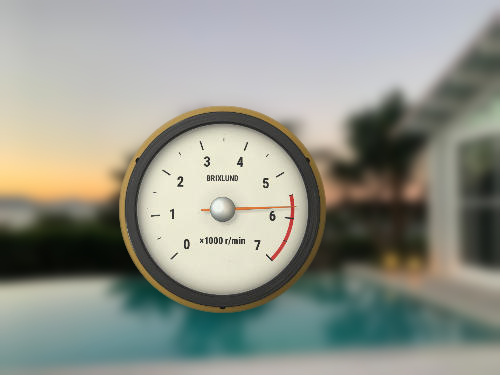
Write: 5750 rpm
